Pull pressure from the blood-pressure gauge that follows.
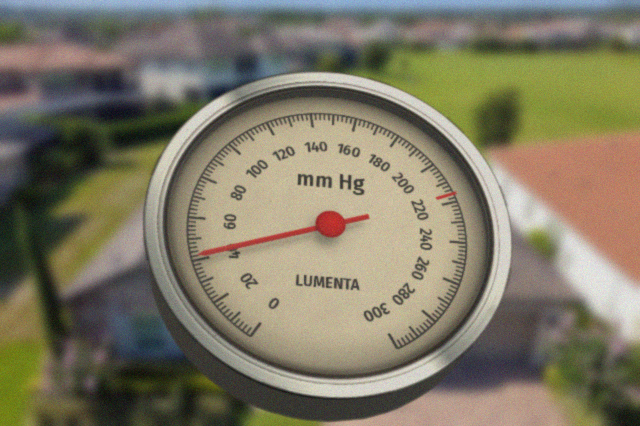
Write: 40 mmHg
